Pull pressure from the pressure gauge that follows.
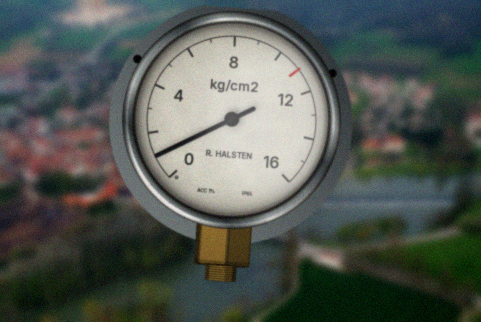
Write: 1 kg/cm²
